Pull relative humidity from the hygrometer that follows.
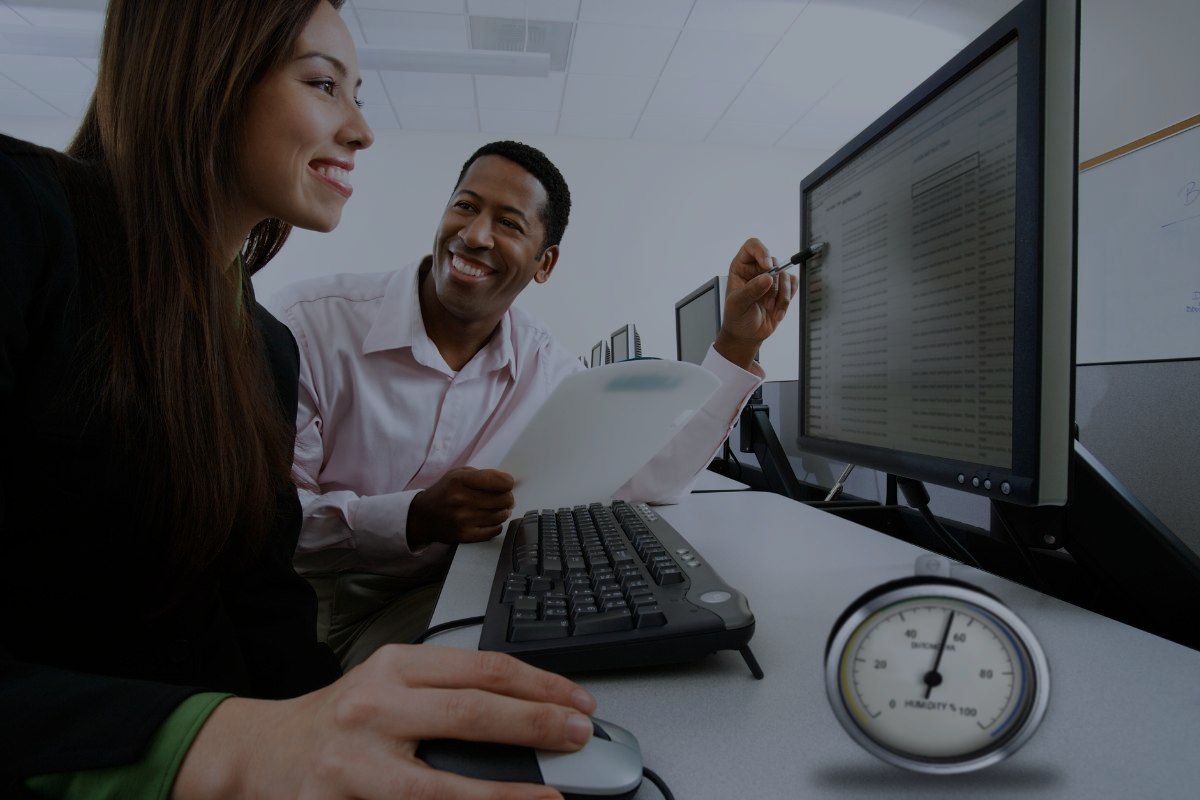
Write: 54 %
